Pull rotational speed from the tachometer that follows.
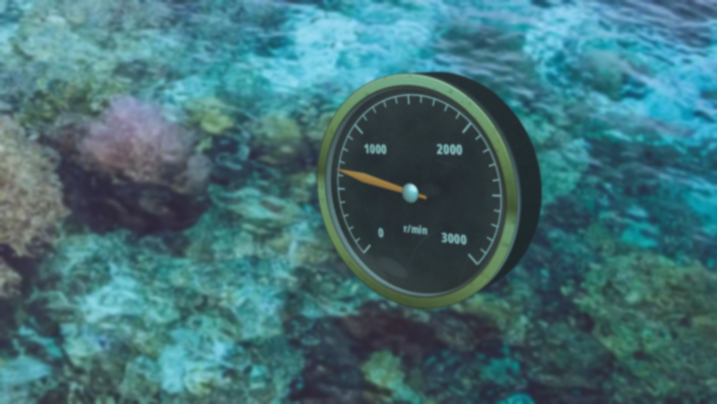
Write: 650 rpm
